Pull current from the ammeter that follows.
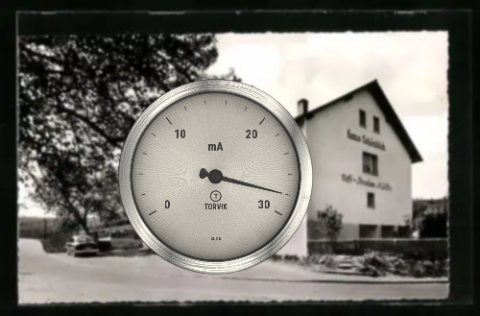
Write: 28 mA
